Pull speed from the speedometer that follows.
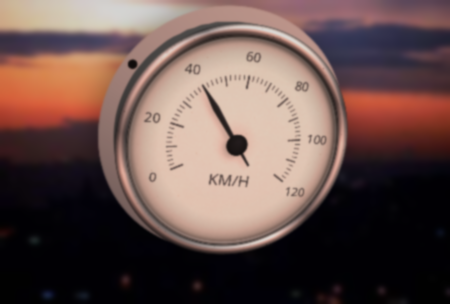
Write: 40 km/h
